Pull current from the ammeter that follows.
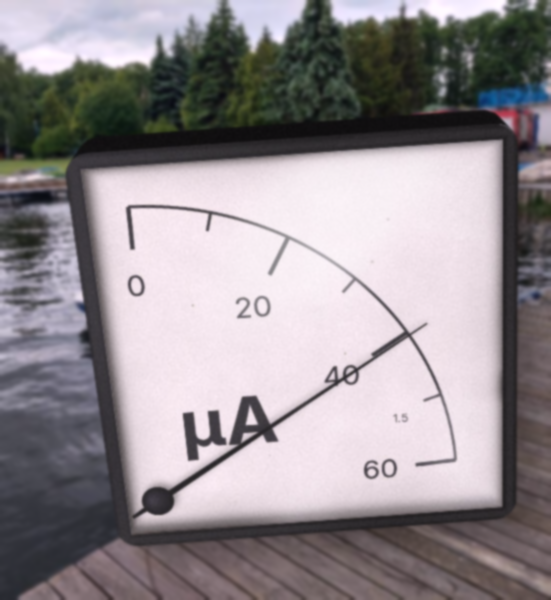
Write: 40 µA
